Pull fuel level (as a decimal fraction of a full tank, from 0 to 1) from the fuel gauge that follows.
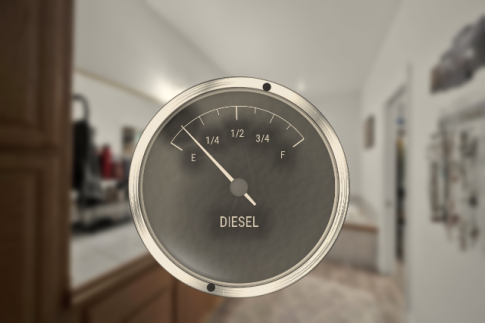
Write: 0.125
